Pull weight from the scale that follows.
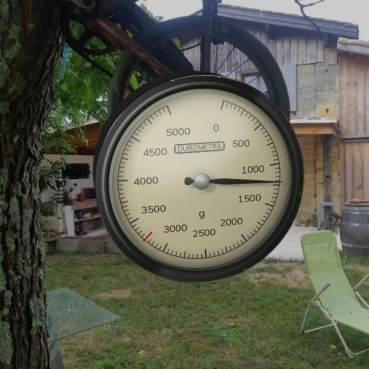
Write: 1200 g
